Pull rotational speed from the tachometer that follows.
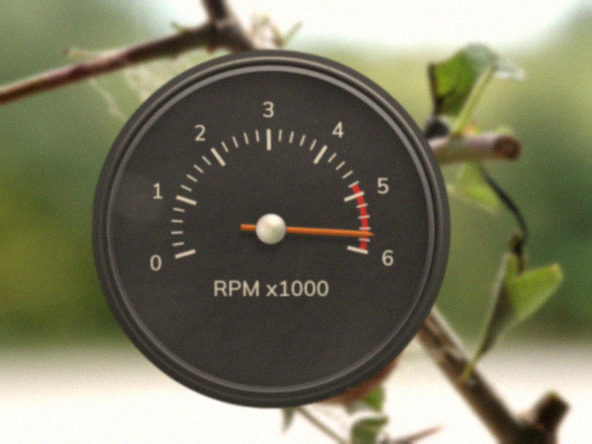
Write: 5700 rpm
